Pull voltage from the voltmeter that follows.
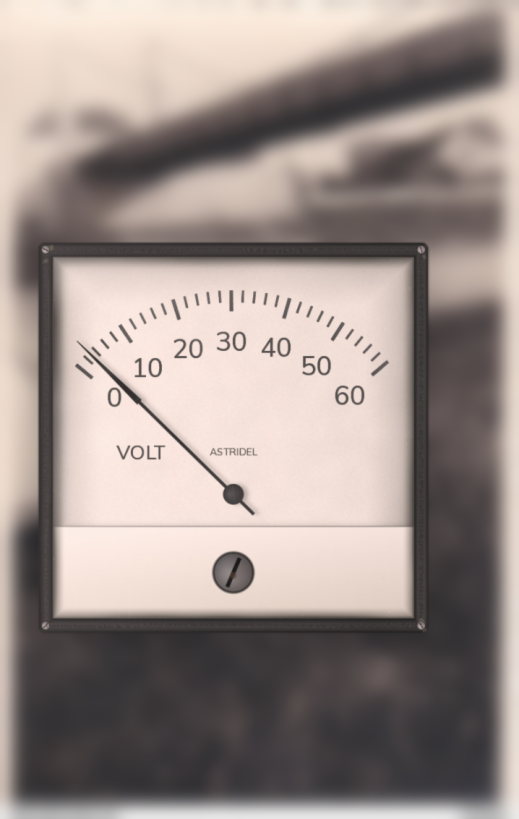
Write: 3 V
